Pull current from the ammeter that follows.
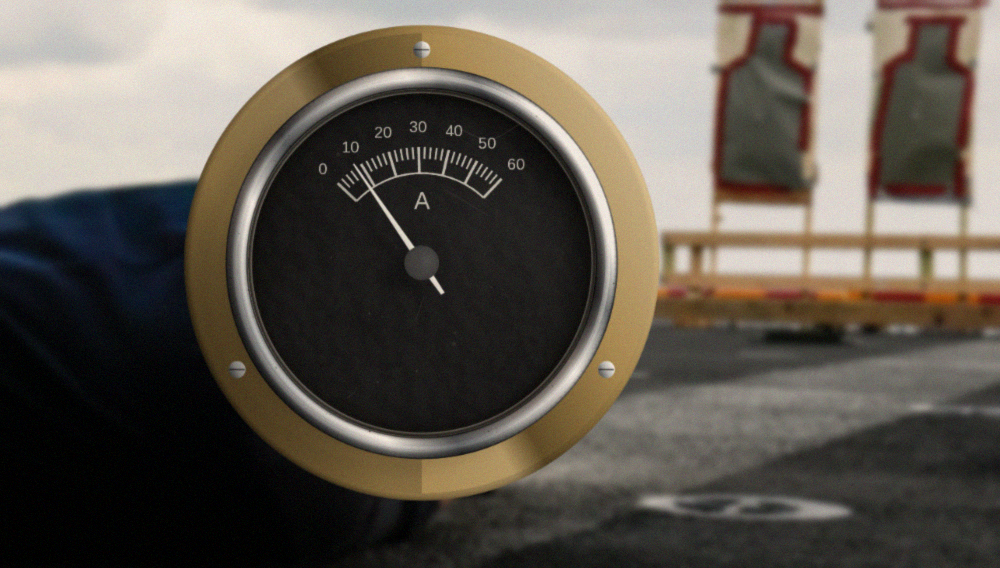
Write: 8 A
